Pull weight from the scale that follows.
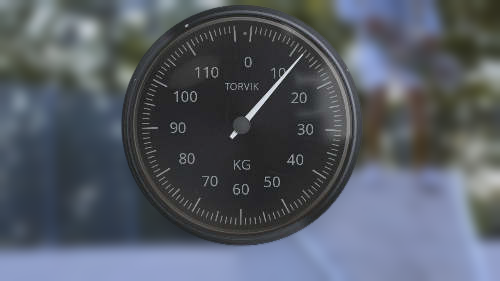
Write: 12 kg
